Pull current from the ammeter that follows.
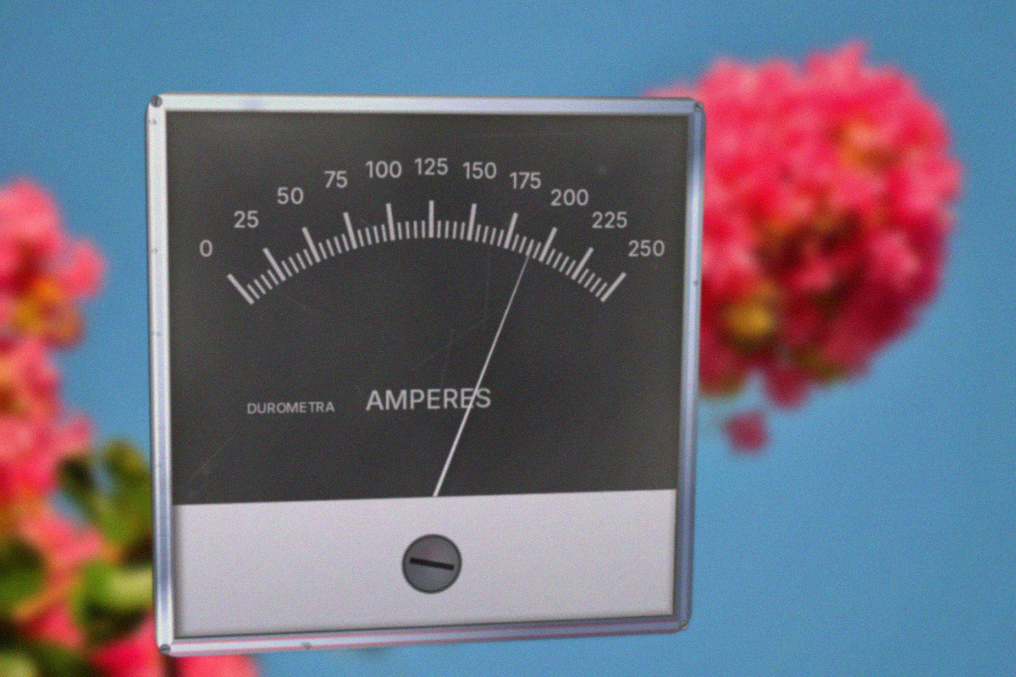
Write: 190 A
